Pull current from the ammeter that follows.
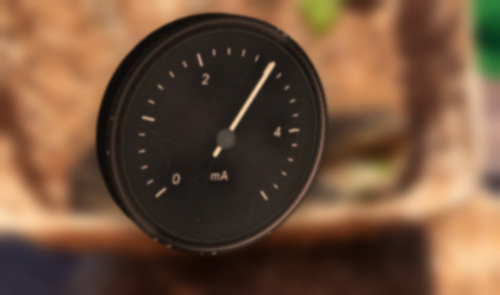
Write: 3 mA
